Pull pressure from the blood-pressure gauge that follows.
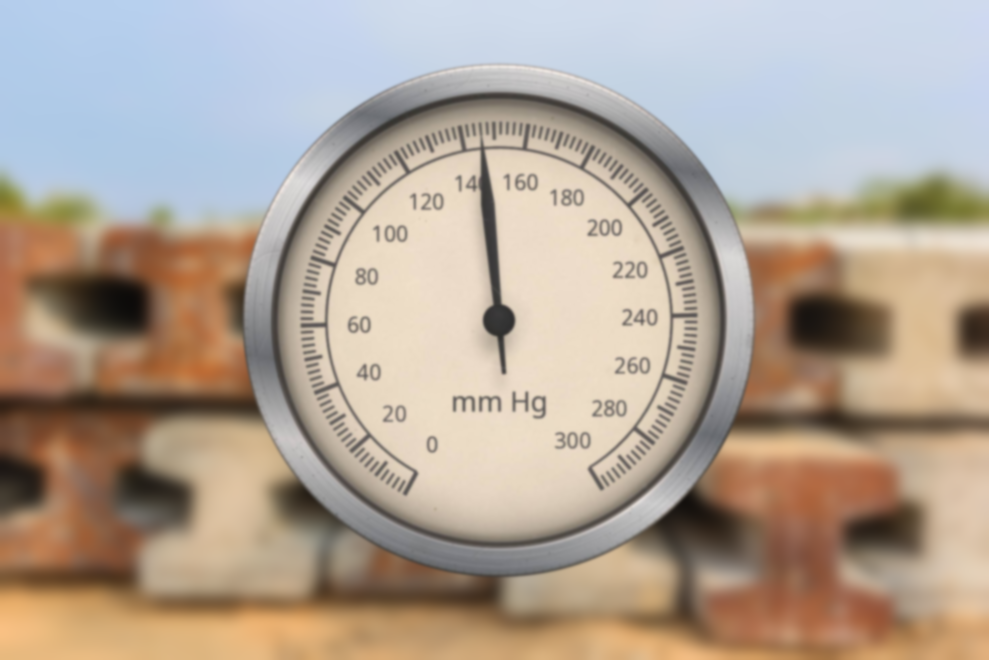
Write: 146 mmHg
